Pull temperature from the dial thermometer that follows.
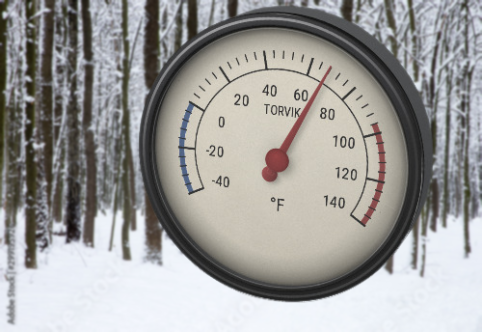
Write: 68 °F
